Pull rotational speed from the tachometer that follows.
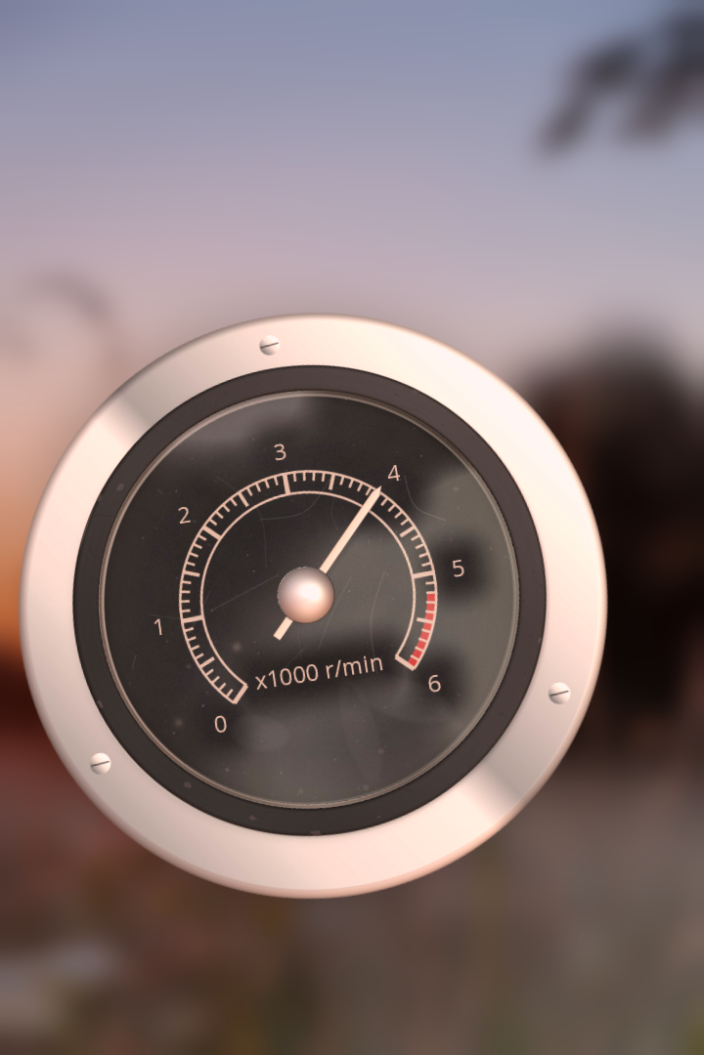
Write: 4000 rpm
